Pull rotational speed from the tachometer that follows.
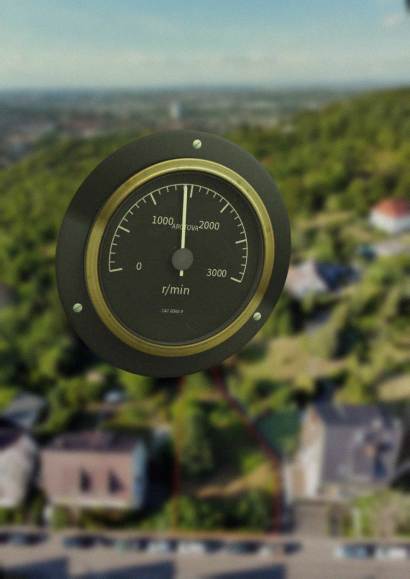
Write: 1400 rpm
